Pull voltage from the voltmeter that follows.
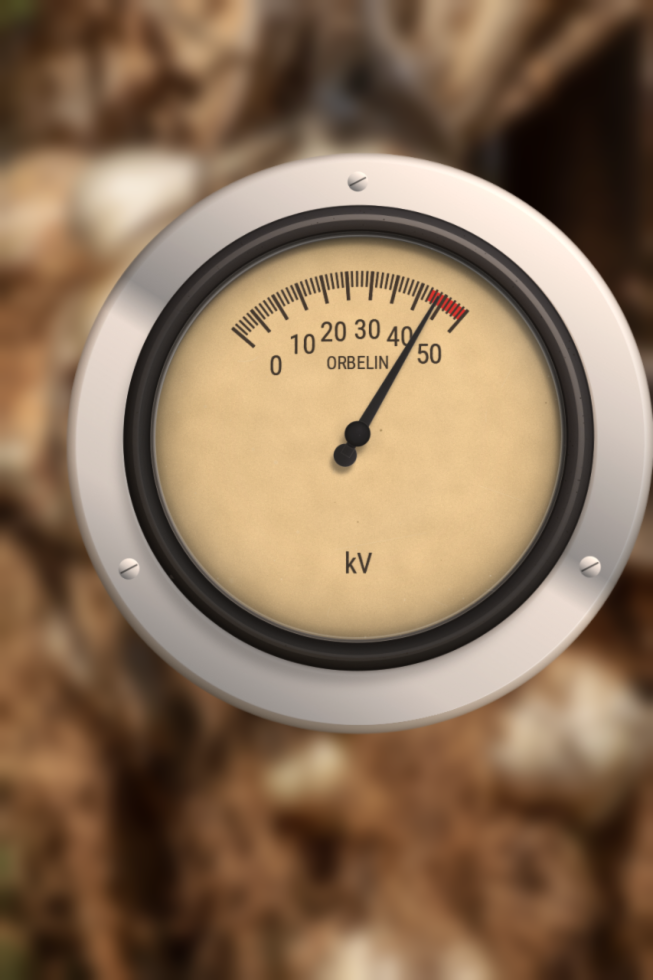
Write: 44 kV
